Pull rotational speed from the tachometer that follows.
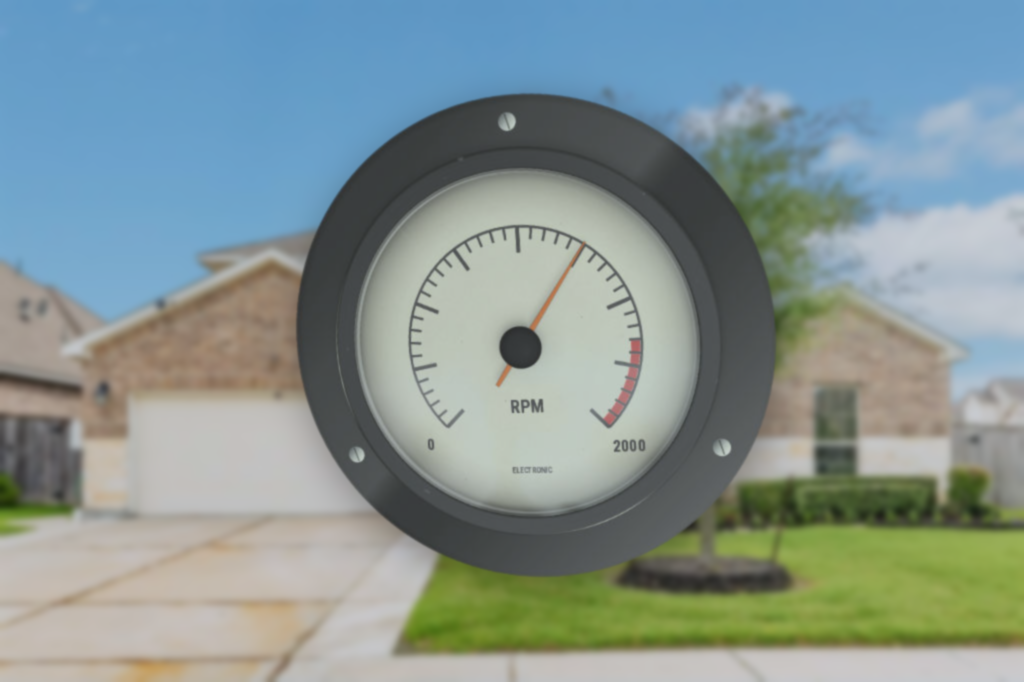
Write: 1250 rpm
